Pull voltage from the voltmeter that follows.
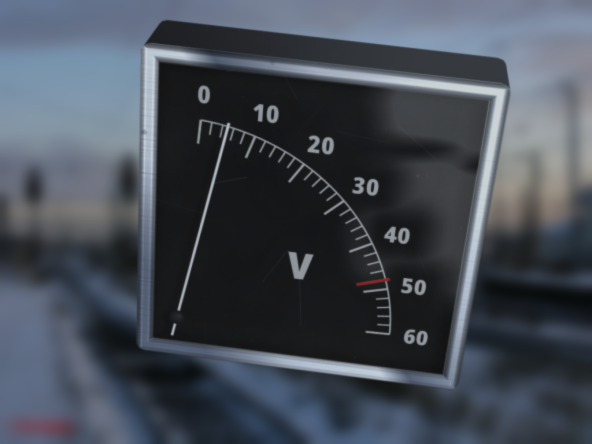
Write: 5 V
